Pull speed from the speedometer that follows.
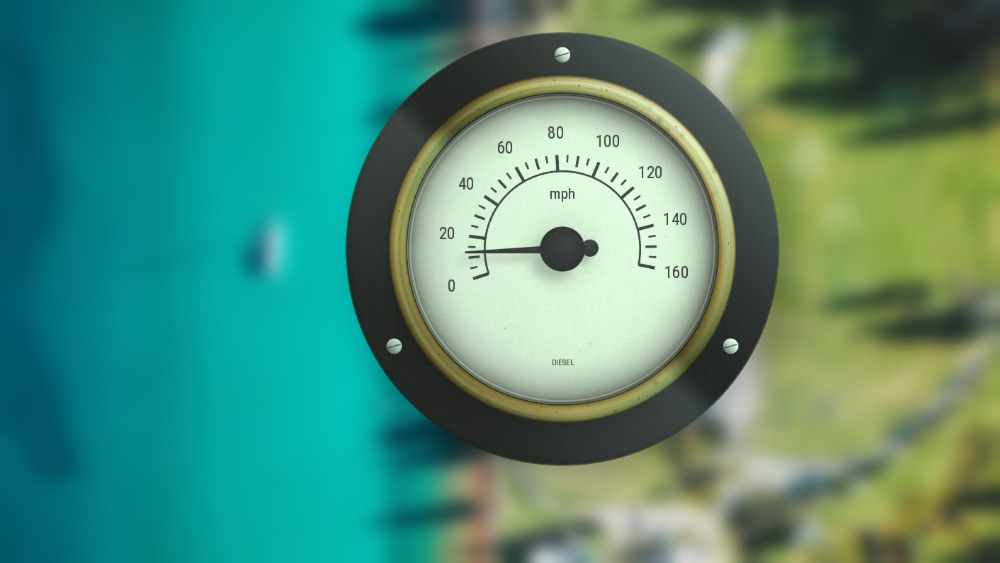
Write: 12.5 mph
